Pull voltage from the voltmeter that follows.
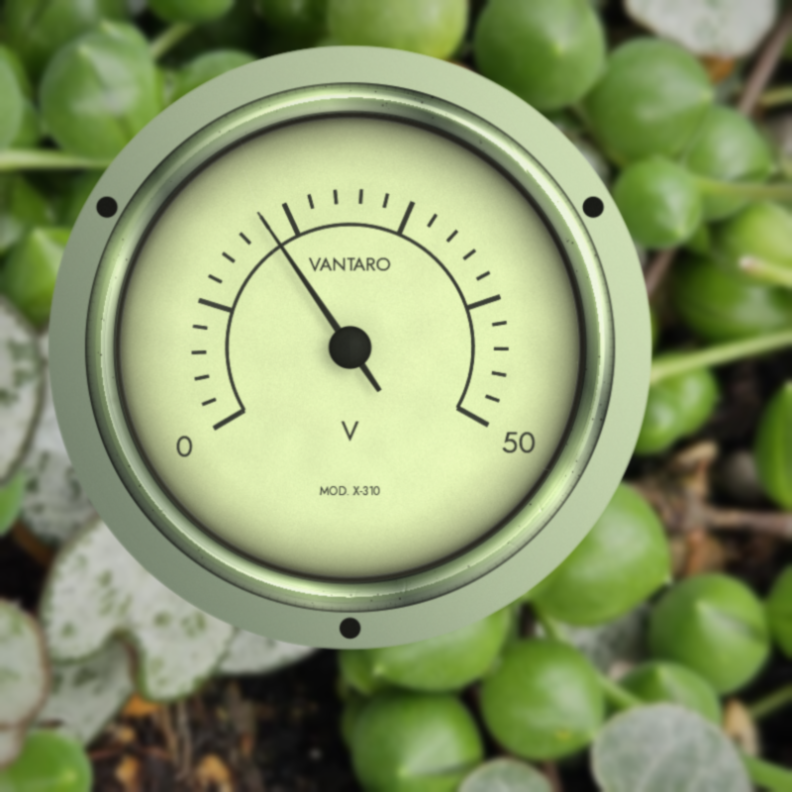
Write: 18 V
